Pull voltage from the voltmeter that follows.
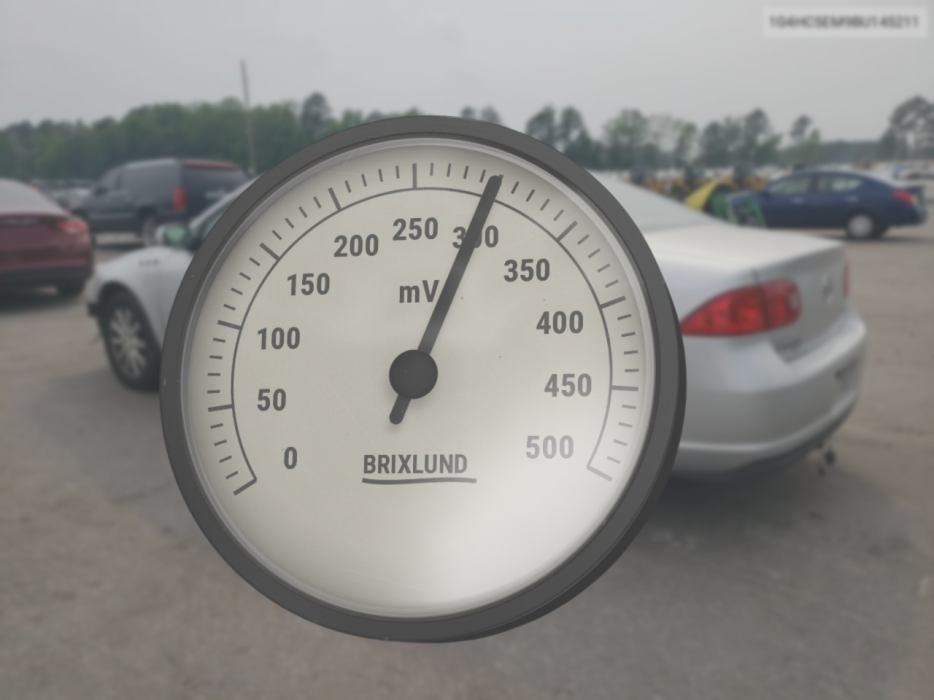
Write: 300 mV
